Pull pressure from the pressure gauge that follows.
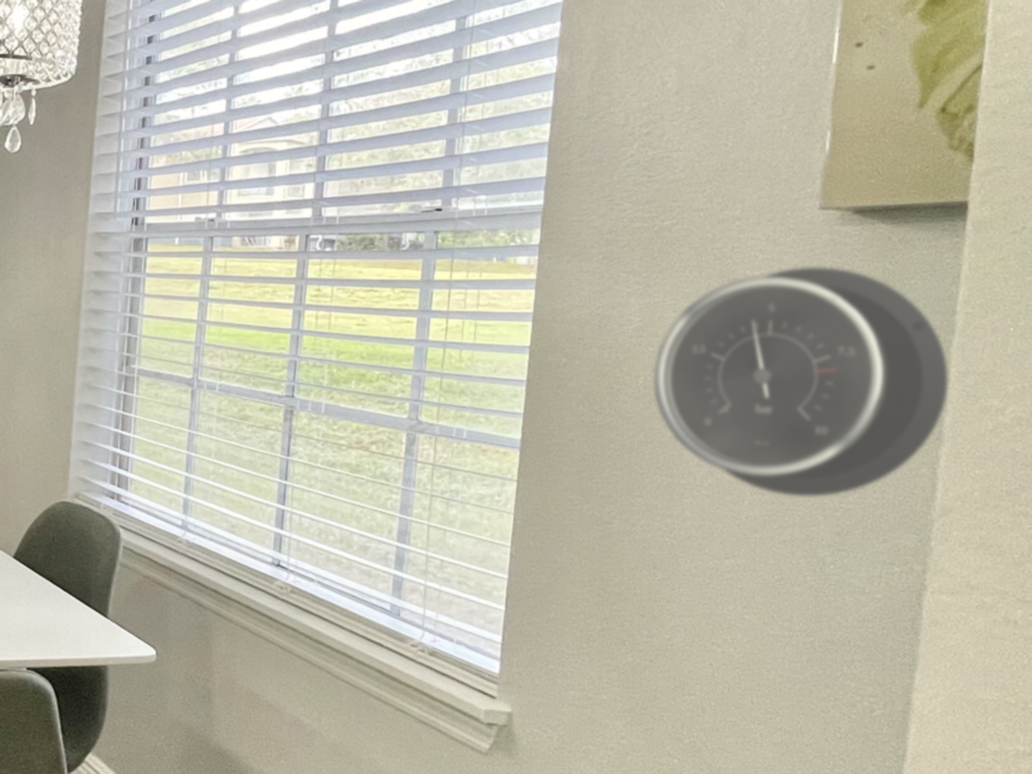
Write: 4.5 bar
